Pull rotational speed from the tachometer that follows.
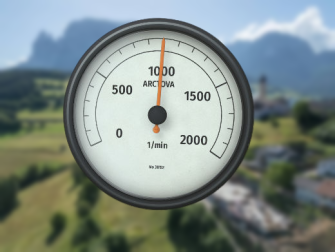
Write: 1000 rpm
